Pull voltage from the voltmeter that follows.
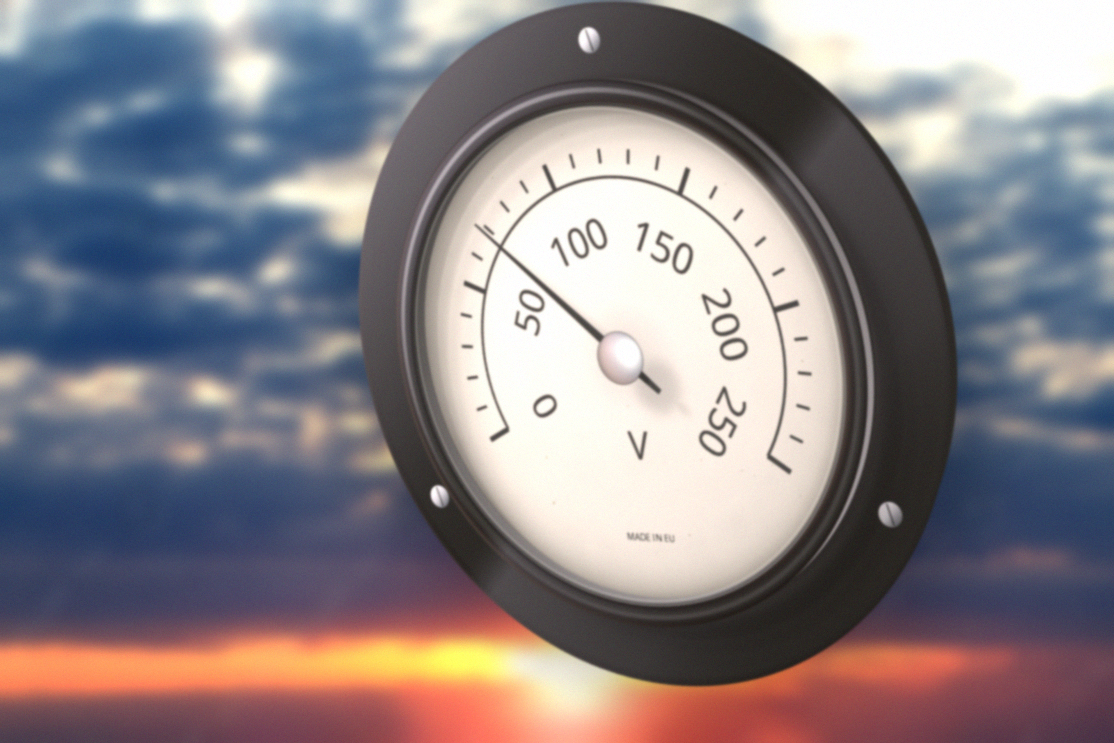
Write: 70 V
